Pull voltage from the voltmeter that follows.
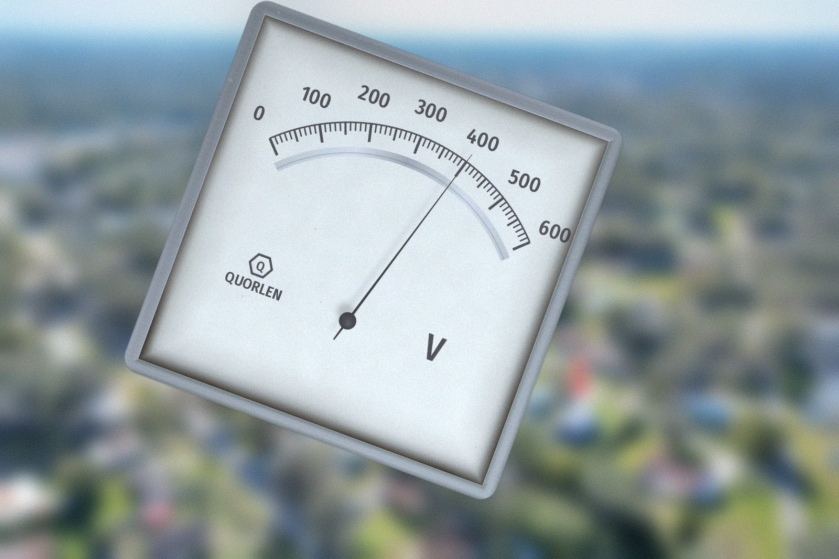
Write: 400 V
